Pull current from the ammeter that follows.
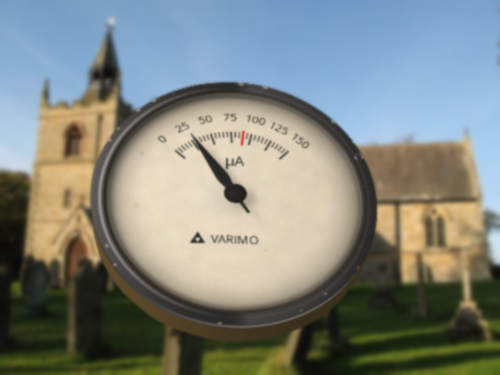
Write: 25 µA
